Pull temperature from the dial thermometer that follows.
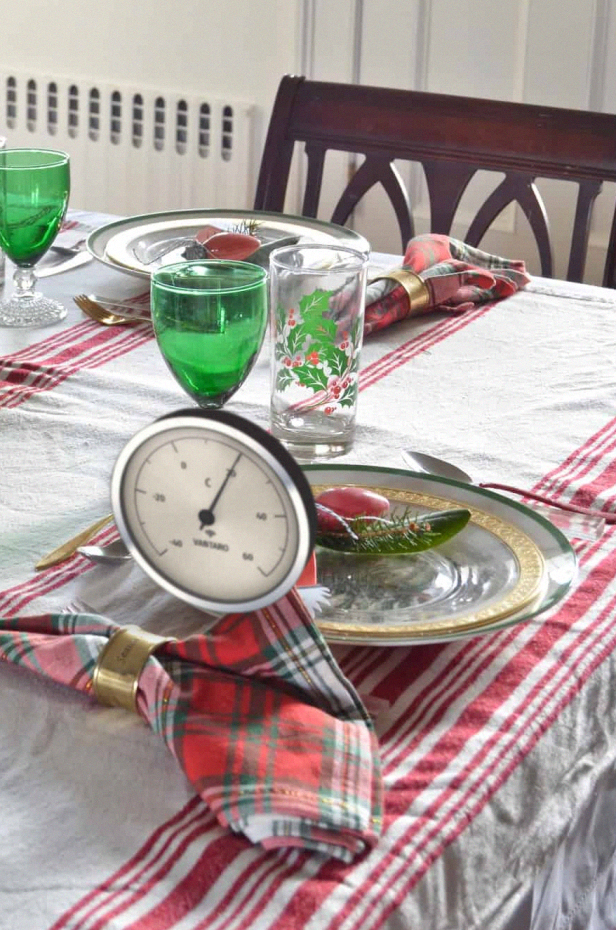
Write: 20 °C
